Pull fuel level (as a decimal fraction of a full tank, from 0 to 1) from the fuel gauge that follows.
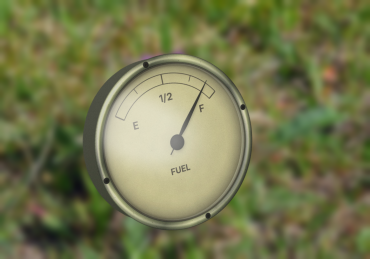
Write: 0.875
